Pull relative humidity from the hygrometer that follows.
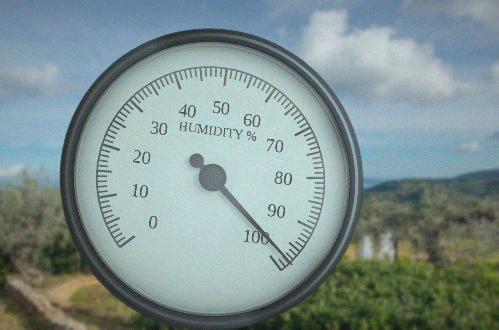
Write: 98 %
